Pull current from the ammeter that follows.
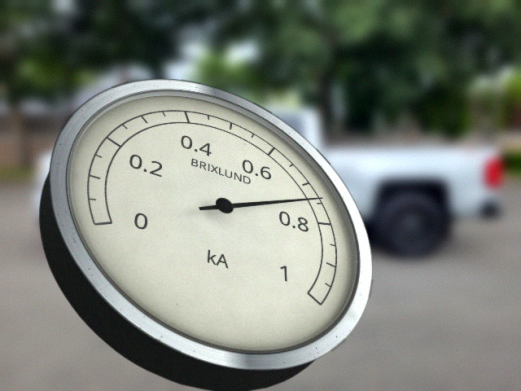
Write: 0.75 kA
